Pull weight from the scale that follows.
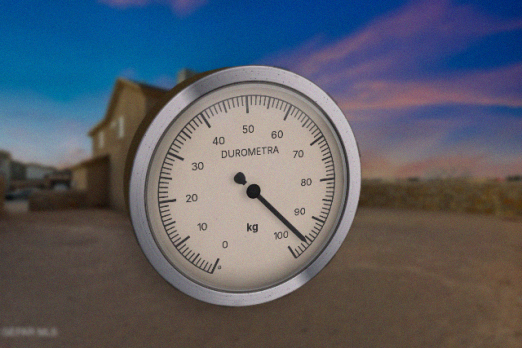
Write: 96 kg
